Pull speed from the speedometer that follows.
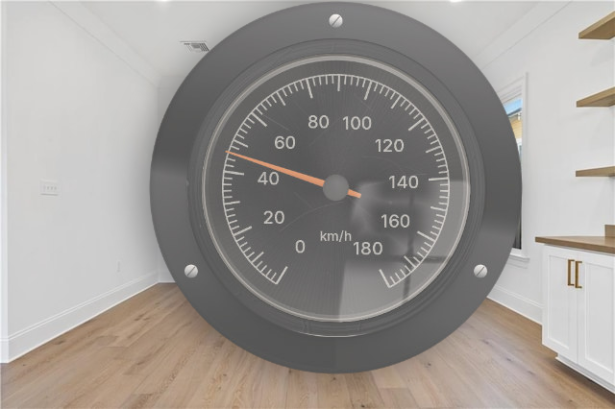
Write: 46 km/h
